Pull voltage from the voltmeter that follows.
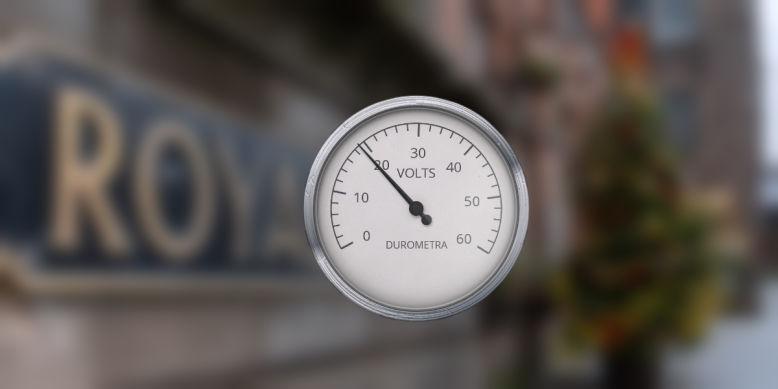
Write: 19 V
